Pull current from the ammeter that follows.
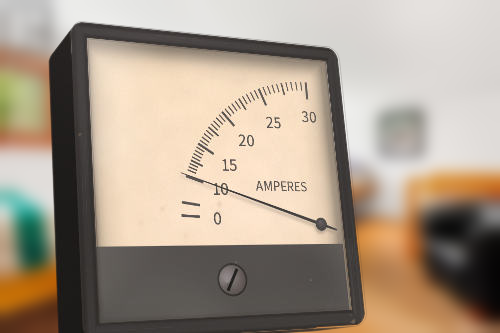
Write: 10 A
